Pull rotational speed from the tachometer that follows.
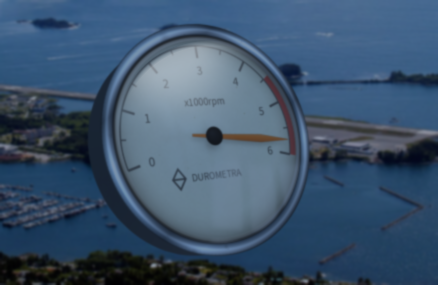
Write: 5750 rpm
